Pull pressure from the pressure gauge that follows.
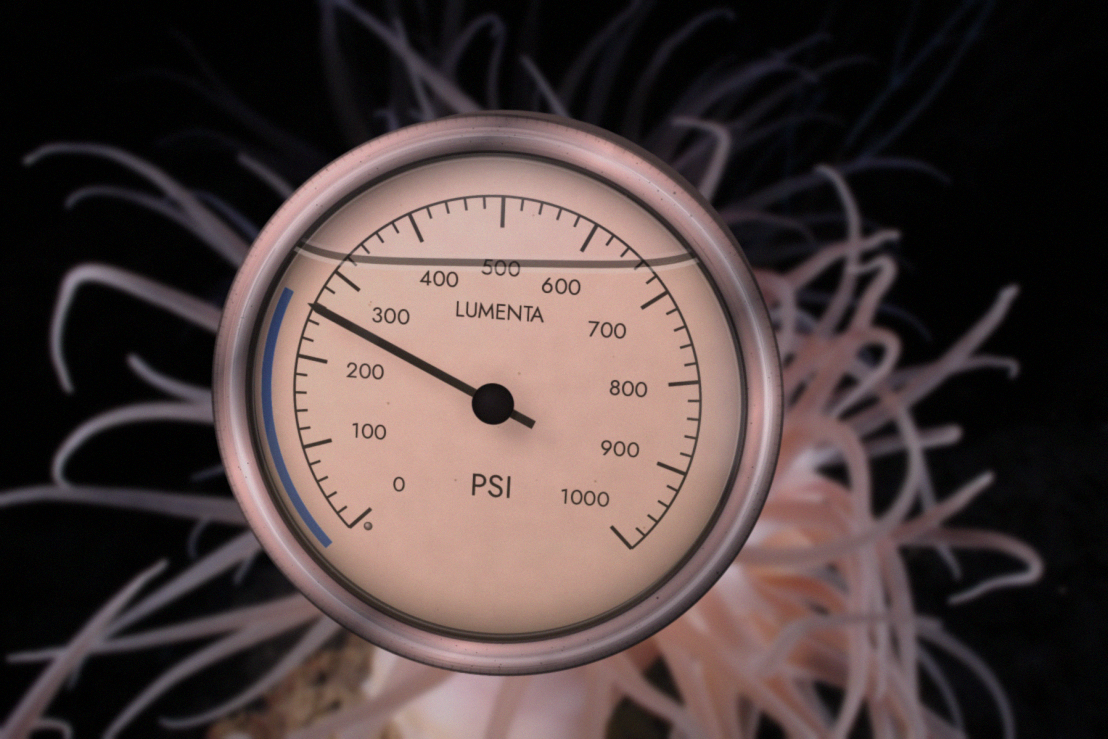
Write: 260 psi
